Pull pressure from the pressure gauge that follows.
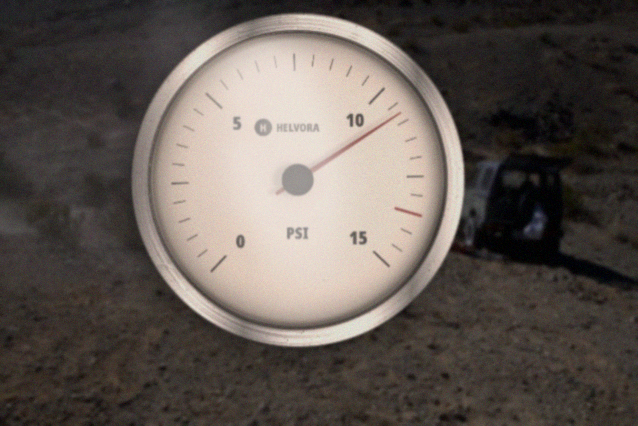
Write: 10.75 psi
